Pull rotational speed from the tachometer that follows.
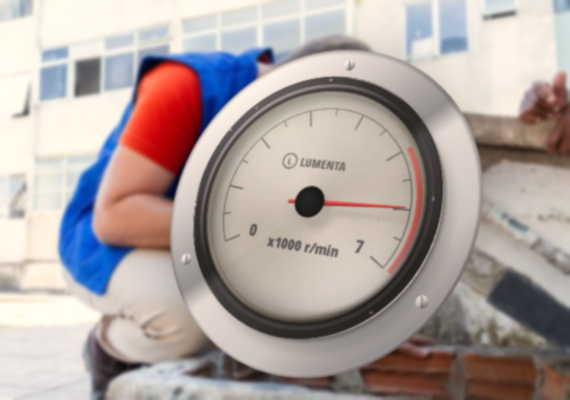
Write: 6000 rpm
